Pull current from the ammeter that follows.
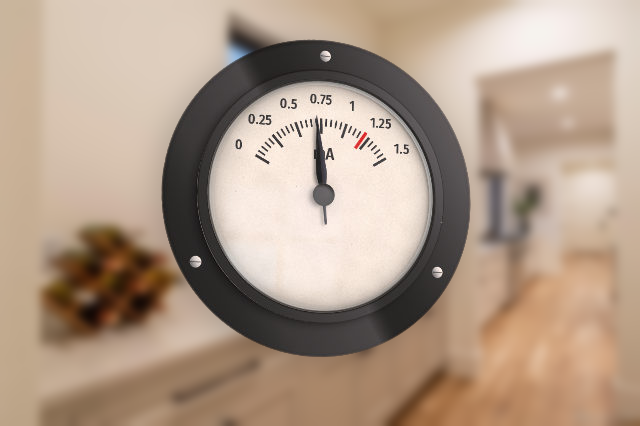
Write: 0.7 mA
